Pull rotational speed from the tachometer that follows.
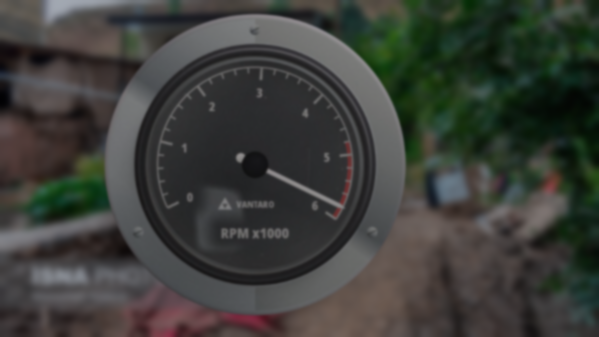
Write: 5800 rpm
